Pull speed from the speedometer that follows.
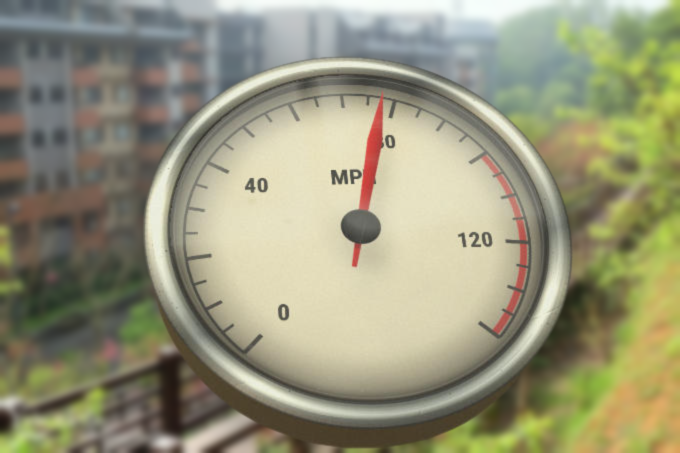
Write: 77.5 mph
